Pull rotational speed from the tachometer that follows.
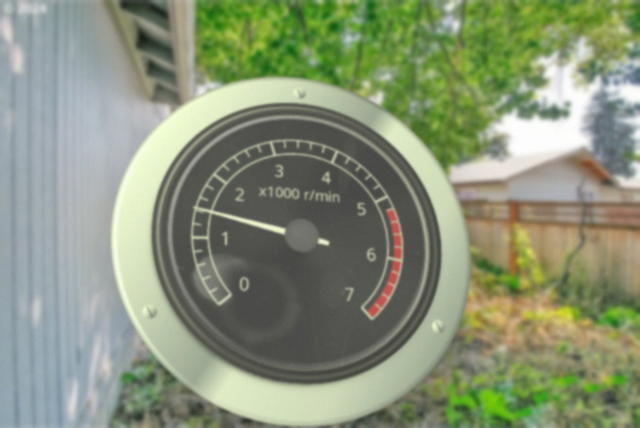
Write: 1400 rpm
